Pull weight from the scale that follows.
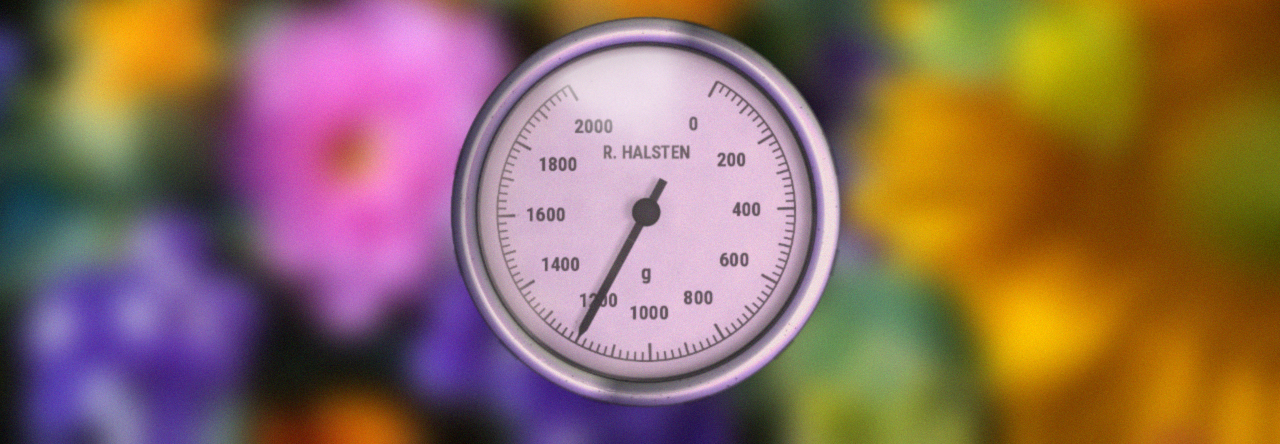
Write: 1200 g
